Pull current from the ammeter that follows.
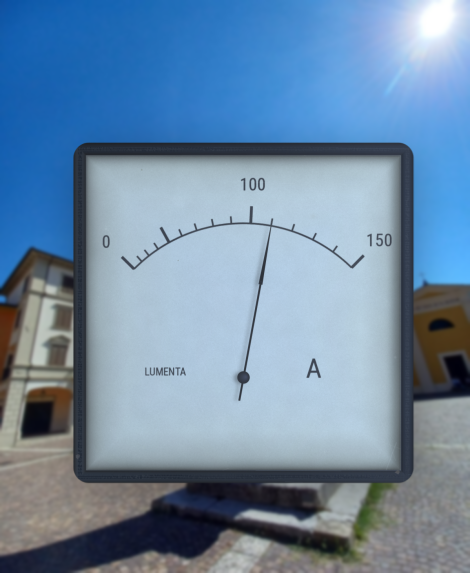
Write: 110 A
